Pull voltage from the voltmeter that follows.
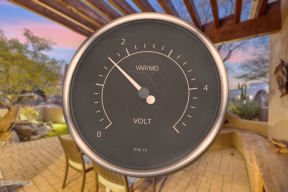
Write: 1.6 V
